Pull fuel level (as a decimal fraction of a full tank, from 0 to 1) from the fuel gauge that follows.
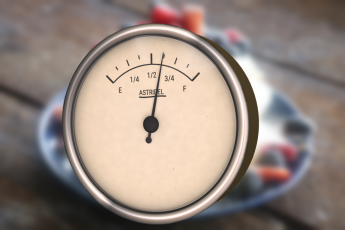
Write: 0.625
